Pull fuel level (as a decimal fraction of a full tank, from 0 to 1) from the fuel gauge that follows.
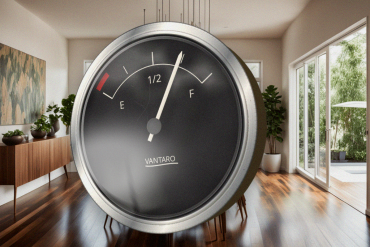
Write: 0.75
